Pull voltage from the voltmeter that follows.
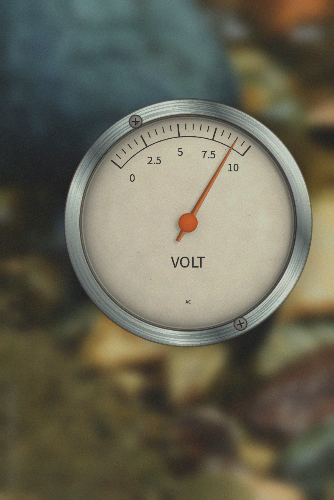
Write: 9 V
